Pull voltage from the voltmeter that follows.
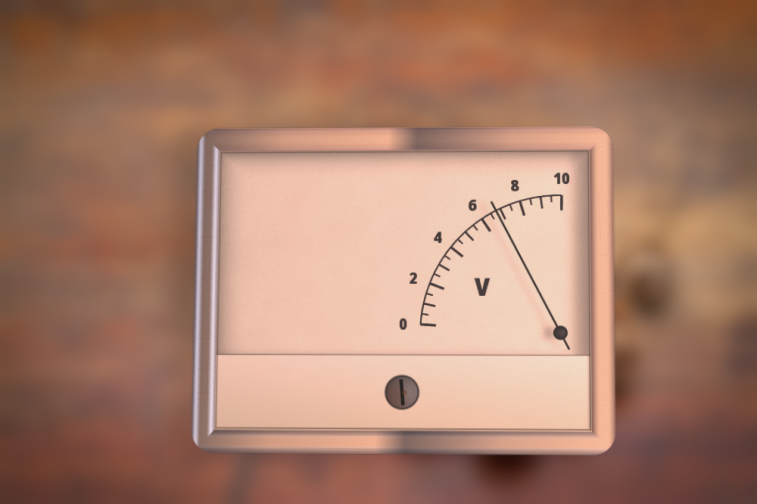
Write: 6.75 V
